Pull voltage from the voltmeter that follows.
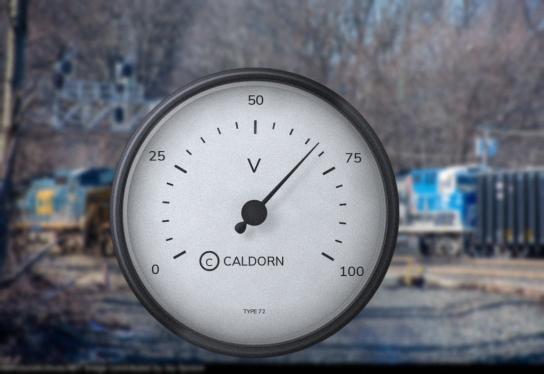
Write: 67.5 V
